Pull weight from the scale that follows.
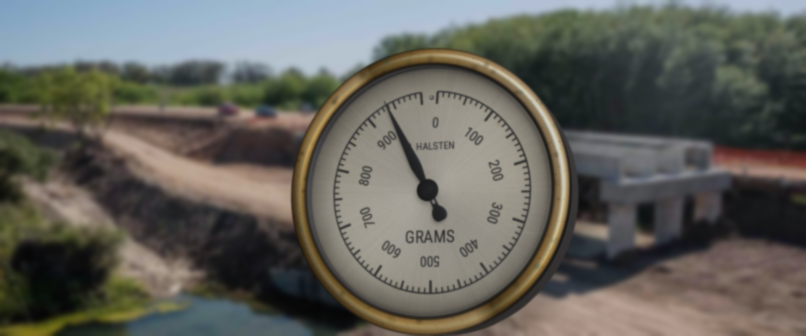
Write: 940 g
